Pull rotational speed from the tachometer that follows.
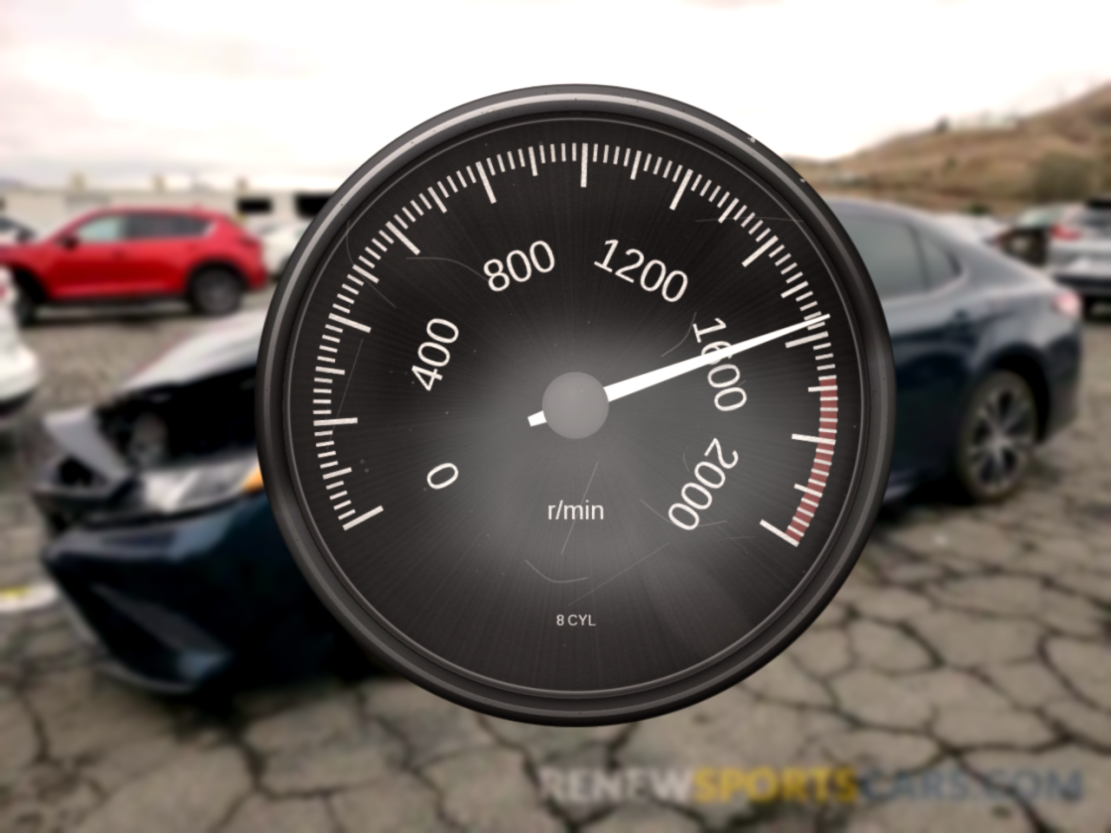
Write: 1570 rpm
